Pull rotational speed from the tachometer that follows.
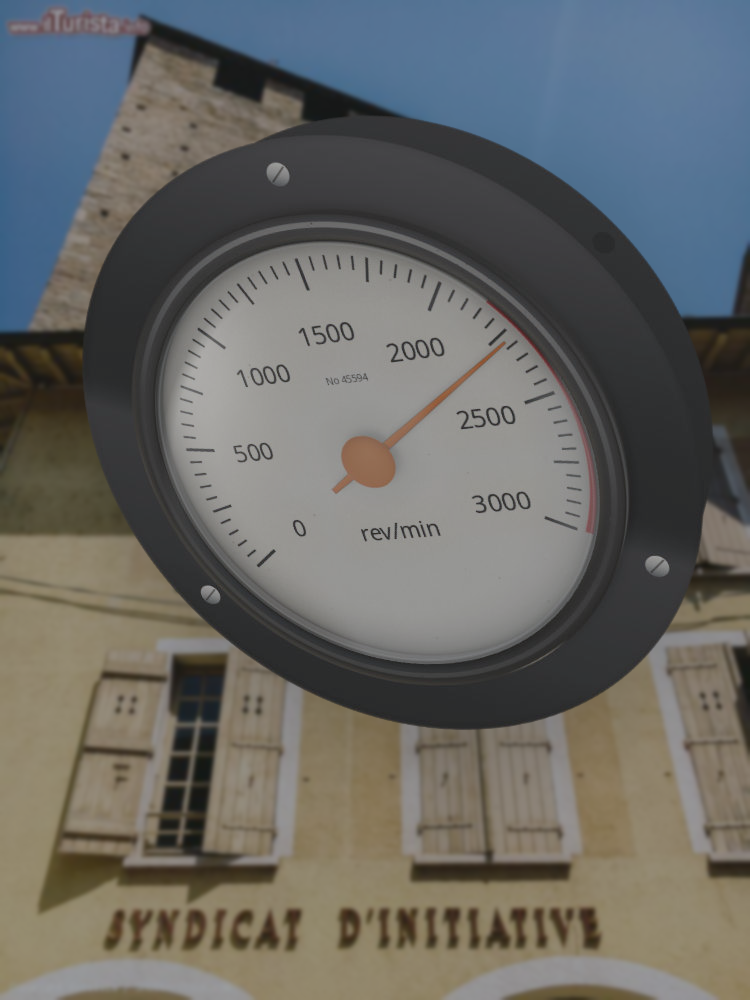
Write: 2275 rpm
